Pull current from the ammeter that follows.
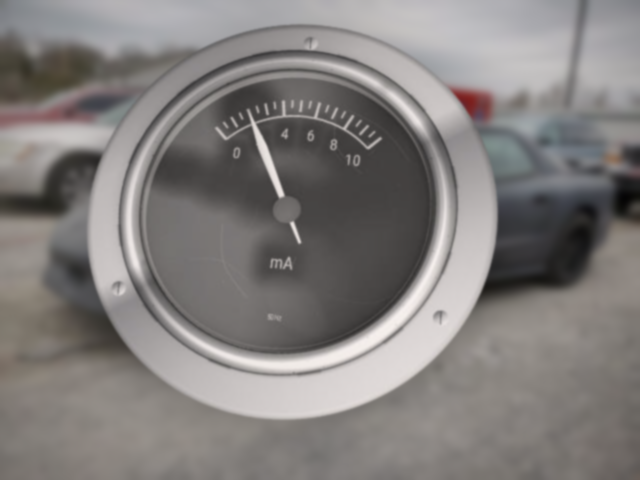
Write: 2 mA
